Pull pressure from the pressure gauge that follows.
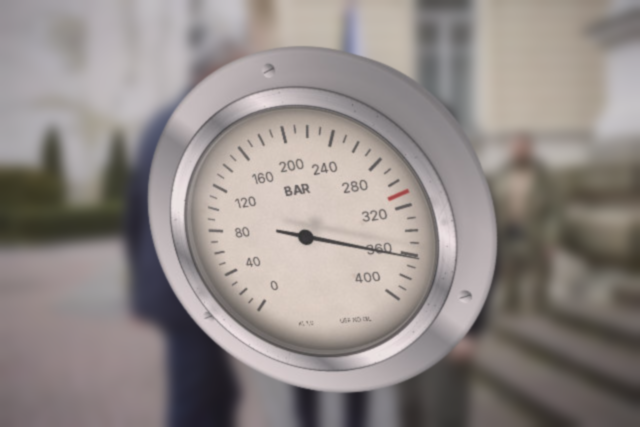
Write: 360 bar
